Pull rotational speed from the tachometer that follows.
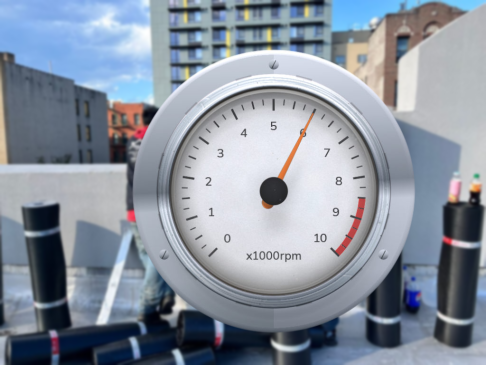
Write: 6000 rpm
